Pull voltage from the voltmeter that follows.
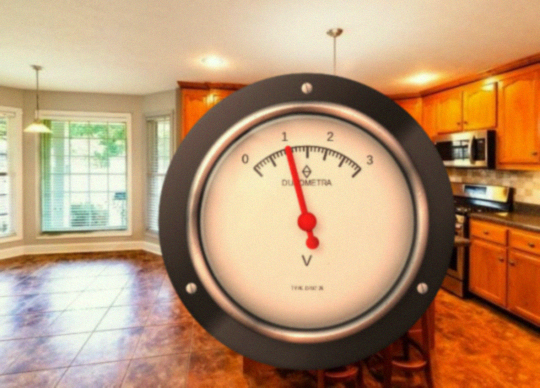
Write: 1 V
